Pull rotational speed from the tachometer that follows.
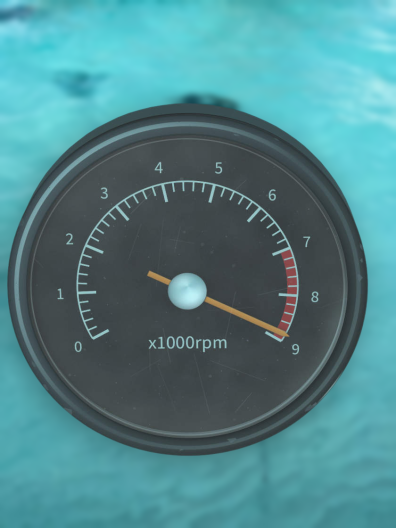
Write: 8800 rpm
